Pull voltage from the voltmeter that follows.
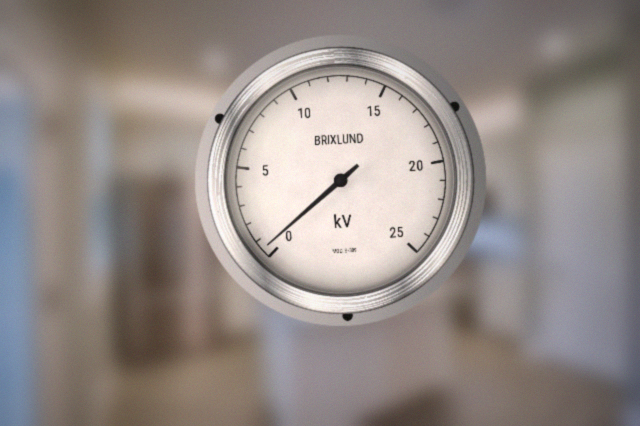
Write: 0.5 kV
